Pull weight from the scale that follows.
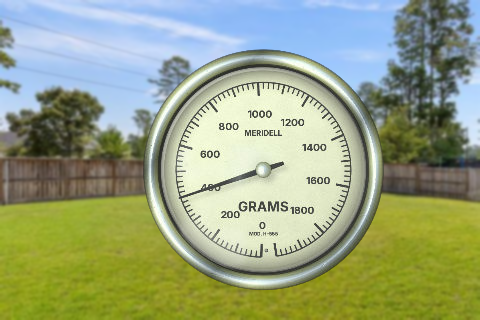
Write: 400 g
